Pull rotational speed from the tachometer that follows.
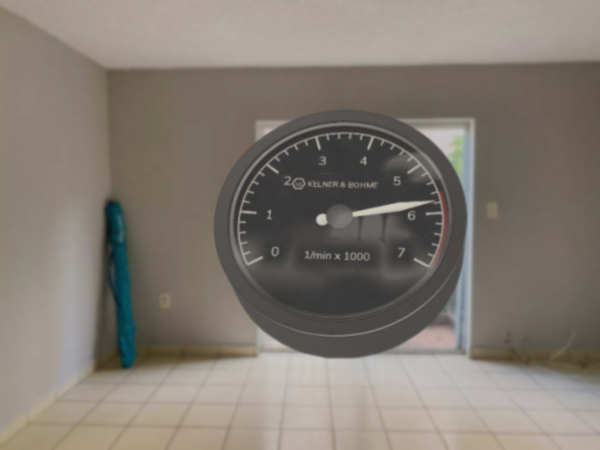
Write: 5800 rpm
